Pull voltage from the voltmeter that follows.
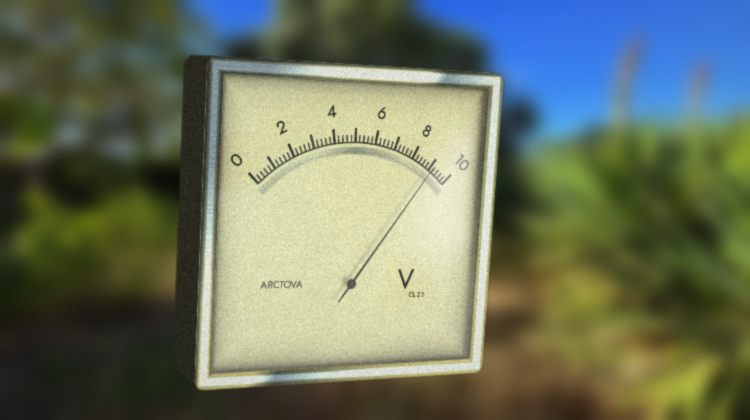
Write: 9 V
